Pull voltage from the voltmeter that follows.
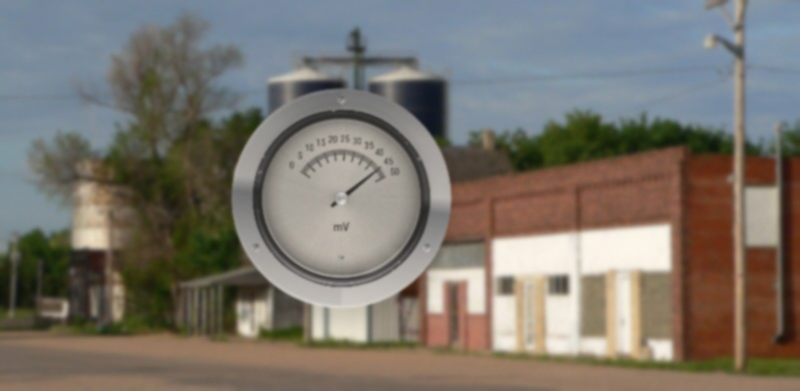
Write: 45 mV
